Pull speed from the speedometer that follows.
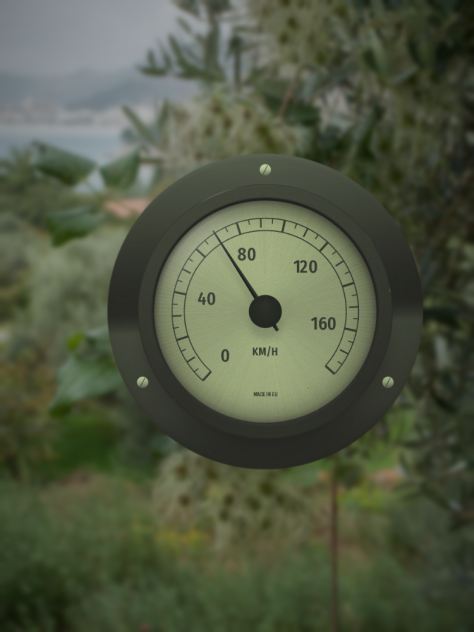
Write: 70 km/h
